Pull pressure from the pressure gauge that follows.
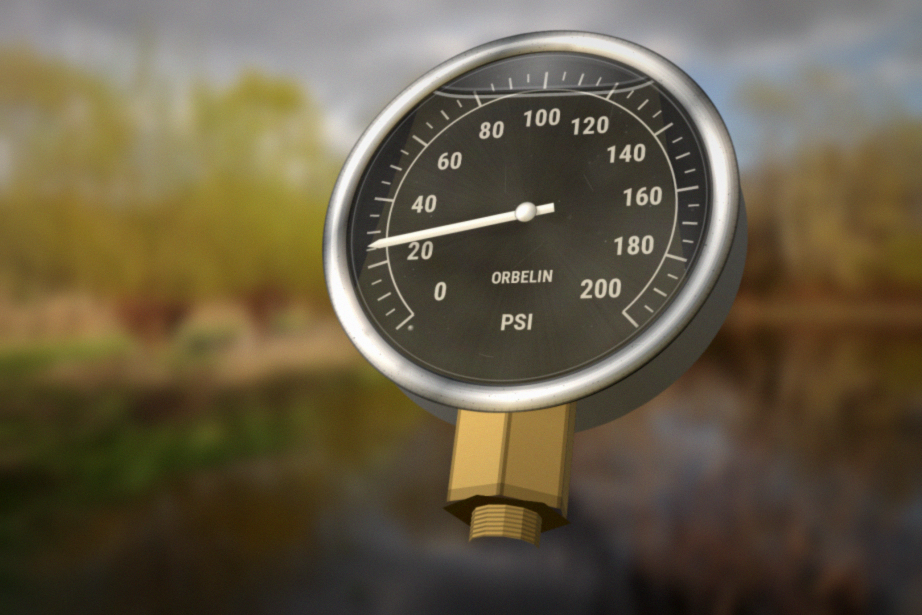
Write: 25 psi
